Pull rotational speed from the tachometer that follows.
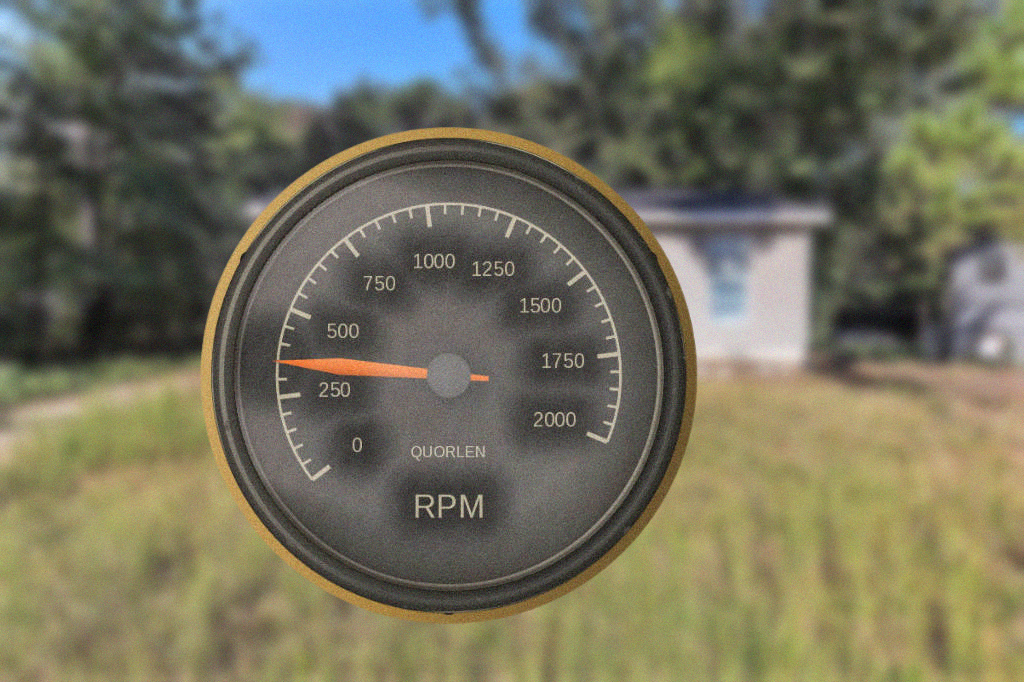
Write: 350 rpm
